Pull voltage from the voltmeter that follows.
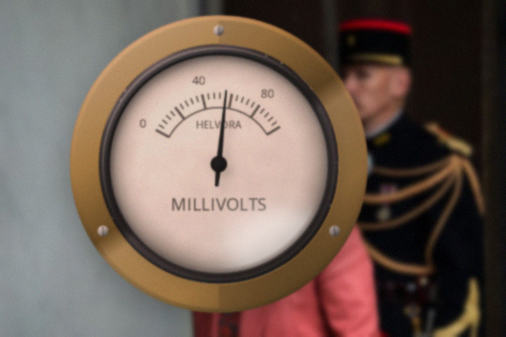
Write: 56 mV
